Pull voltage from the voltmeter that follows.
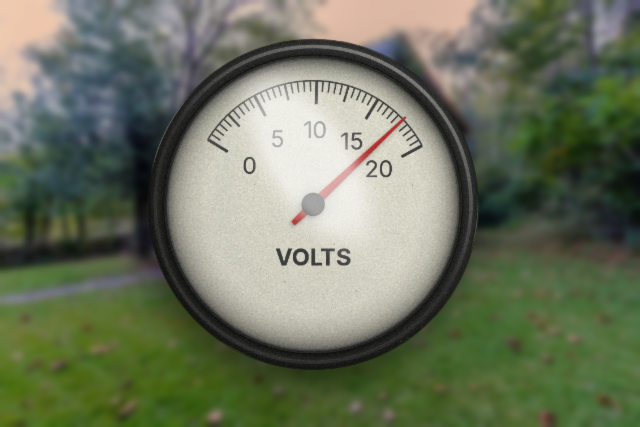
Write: 17.5 V
